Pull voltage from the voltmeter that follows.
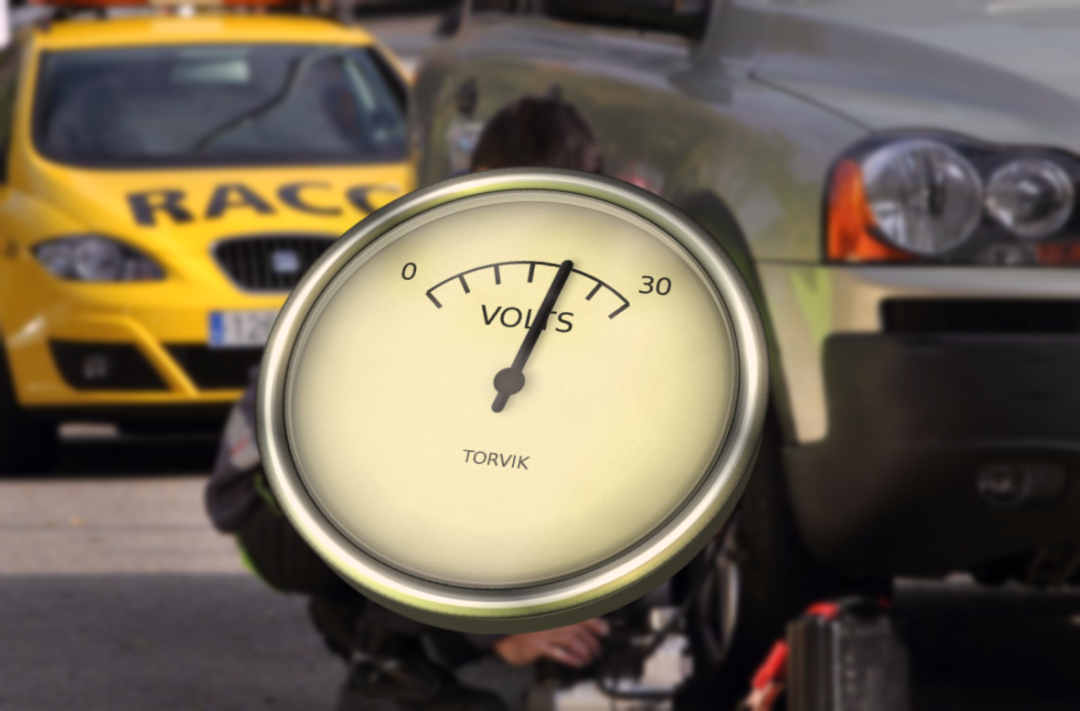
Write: 20 V
